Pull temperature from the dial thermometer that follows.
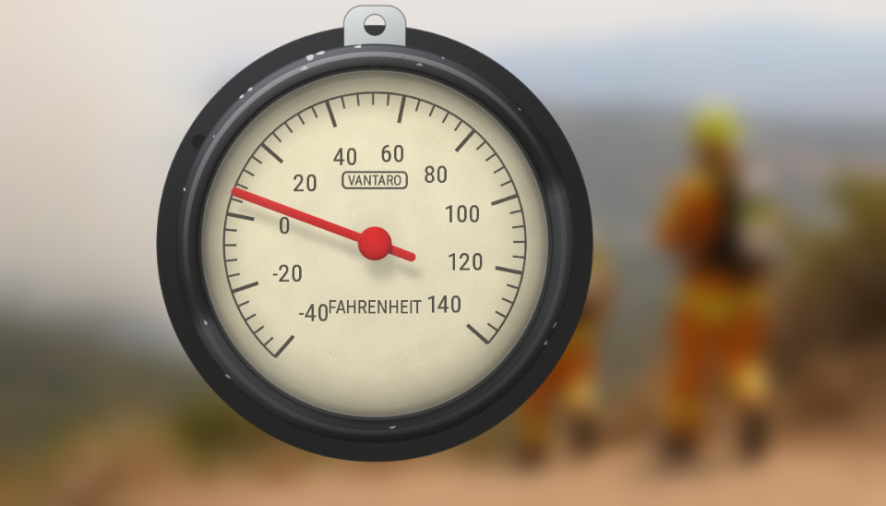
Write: 6 °F
